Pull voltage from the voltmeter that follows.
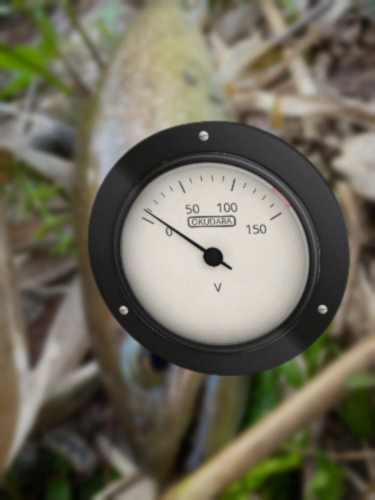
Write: 10 V
